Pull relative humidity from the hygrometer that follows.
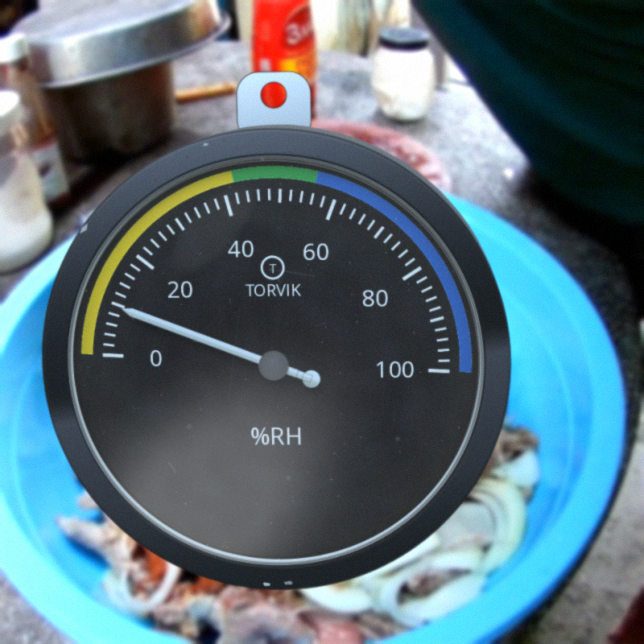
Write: 10 %
